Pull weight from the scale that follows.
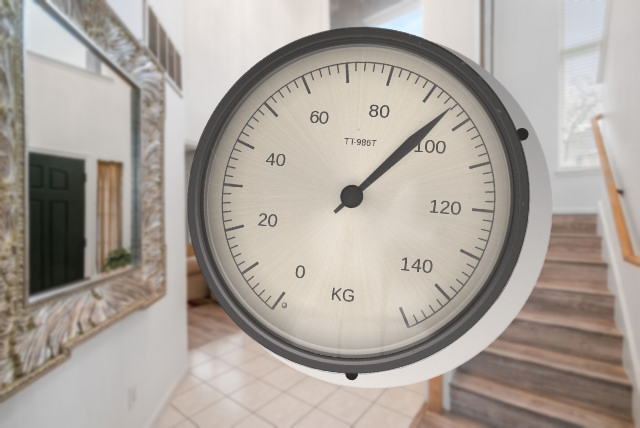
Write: 96 kg
